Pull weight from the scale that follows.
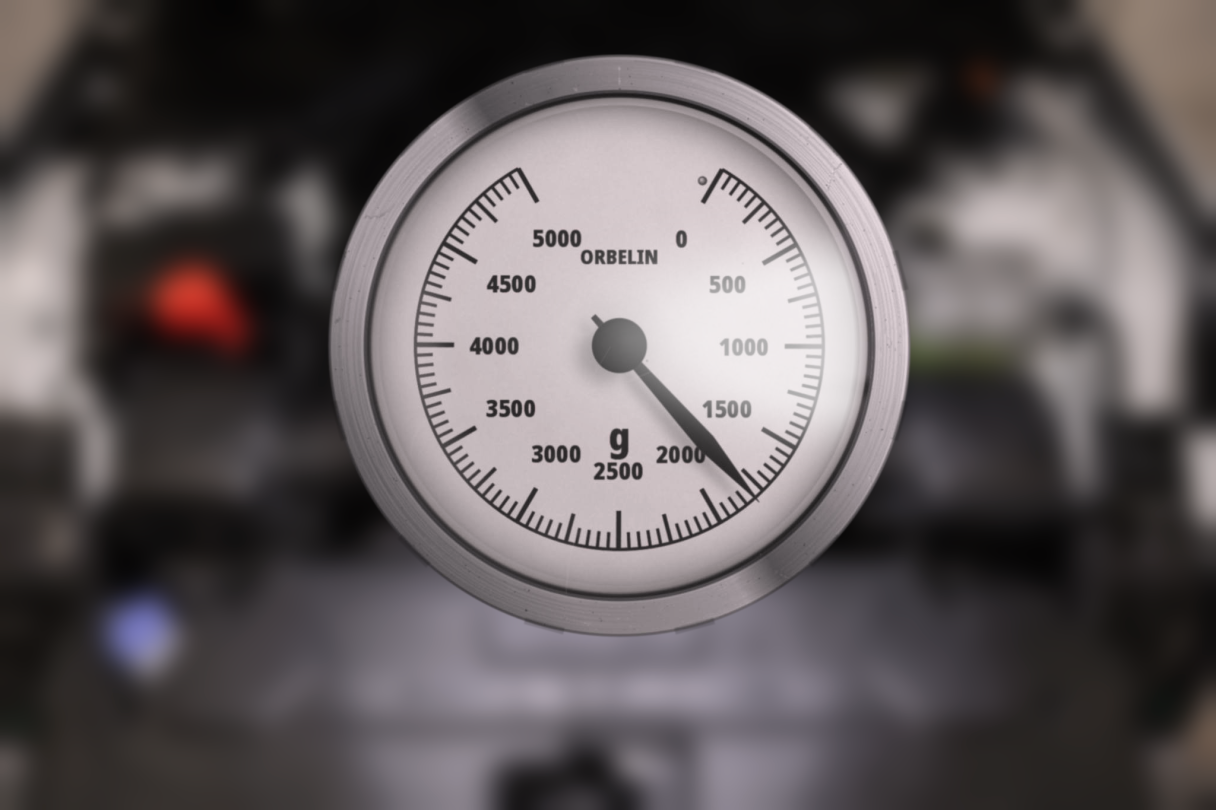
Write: 1800 g
